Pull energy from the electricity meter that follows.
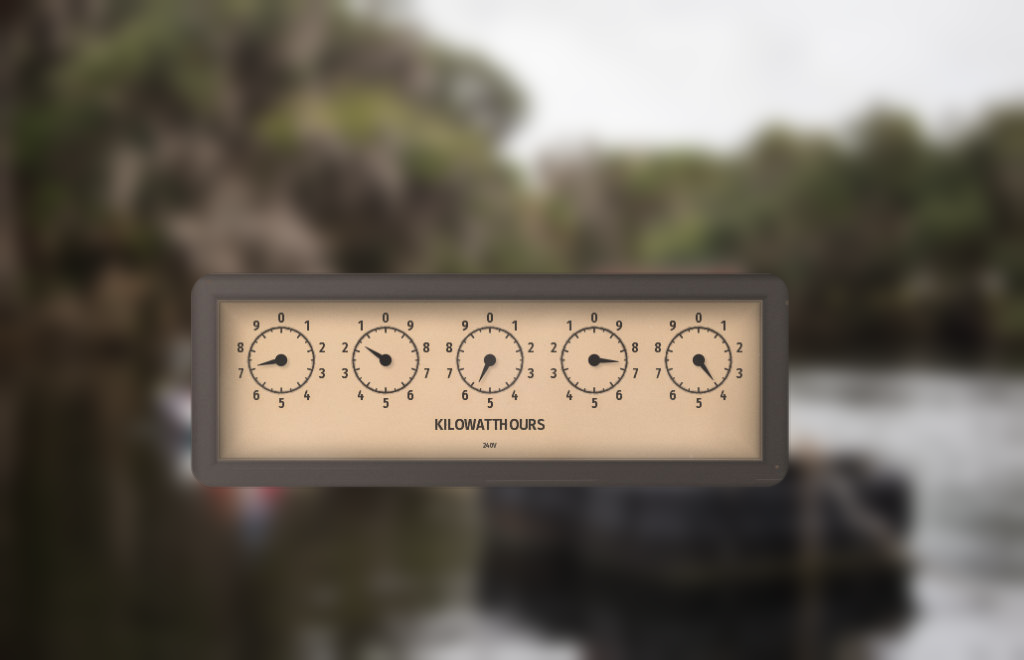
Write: 71574 kWh
